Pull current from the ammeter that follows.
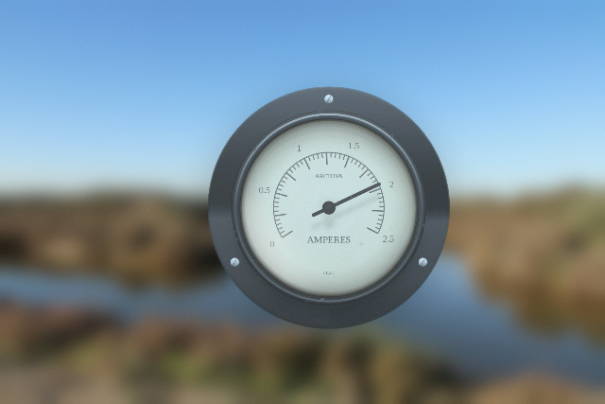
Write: 1.95 A
